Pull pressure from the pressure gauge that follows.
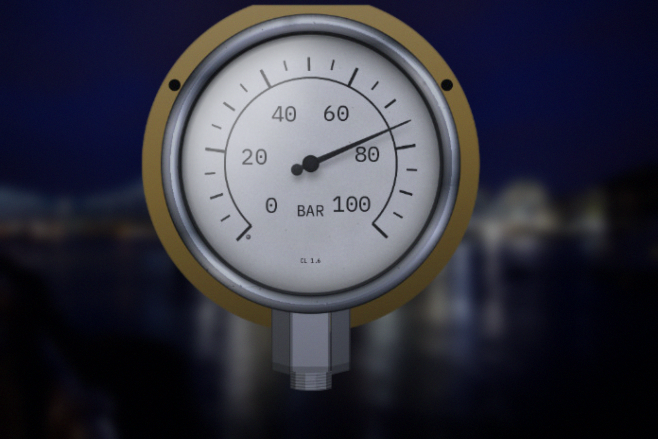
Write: 75 bar
